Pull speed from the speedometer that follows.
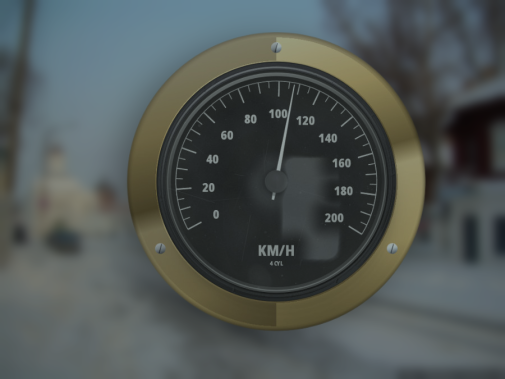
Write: 107.5 km/h
